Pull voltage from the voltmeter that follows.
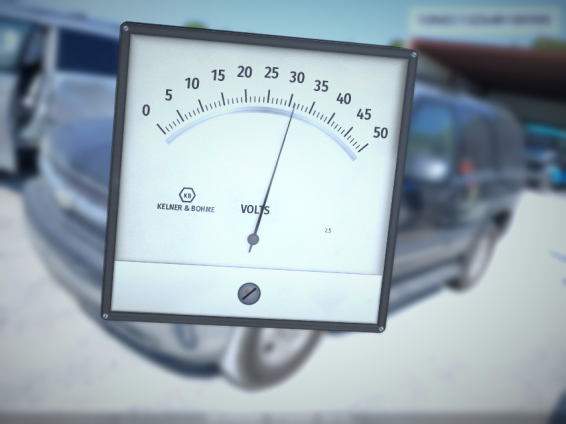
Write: 31 V
